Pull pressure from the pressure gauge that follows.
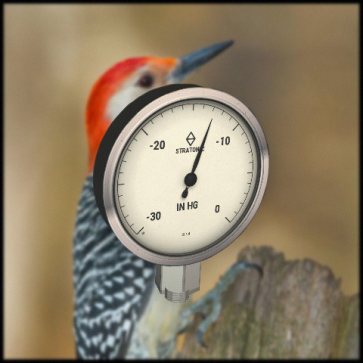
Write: -13 inHg
